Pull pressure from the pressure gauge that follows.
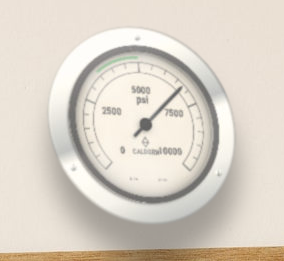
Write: 6750 psi
